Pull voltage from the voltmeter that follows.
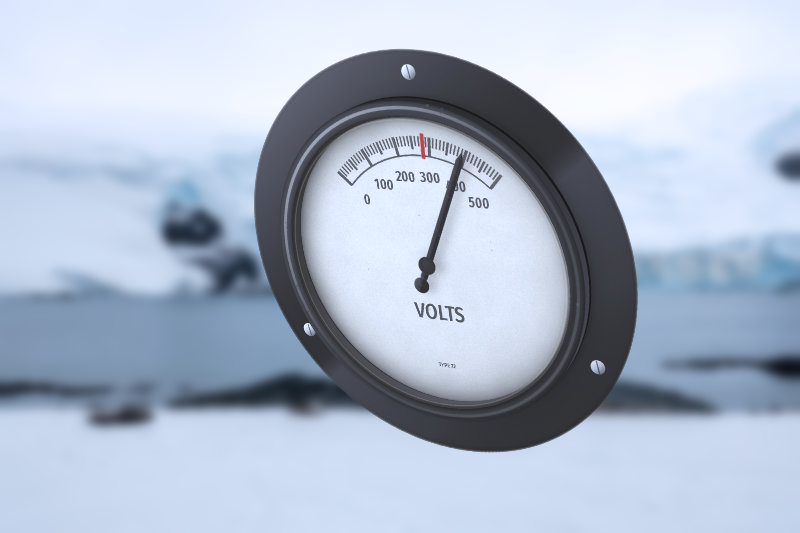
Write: 400 V
